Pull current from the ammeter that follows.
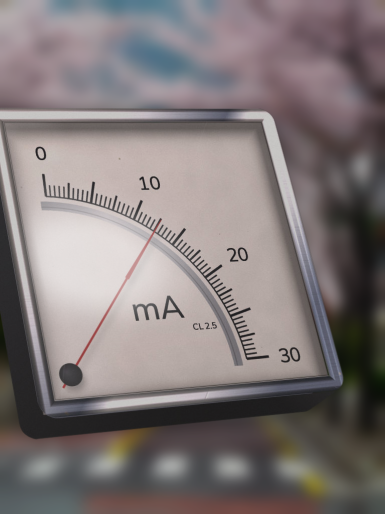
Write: 12.5 mA
